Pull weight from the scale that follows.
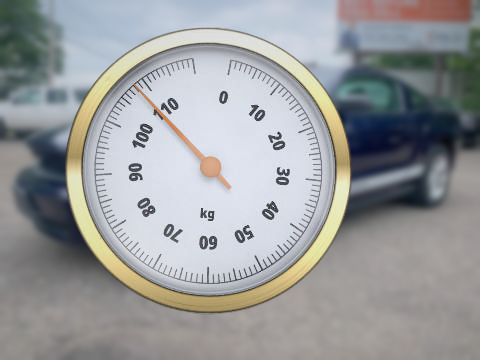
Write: 108 kg
